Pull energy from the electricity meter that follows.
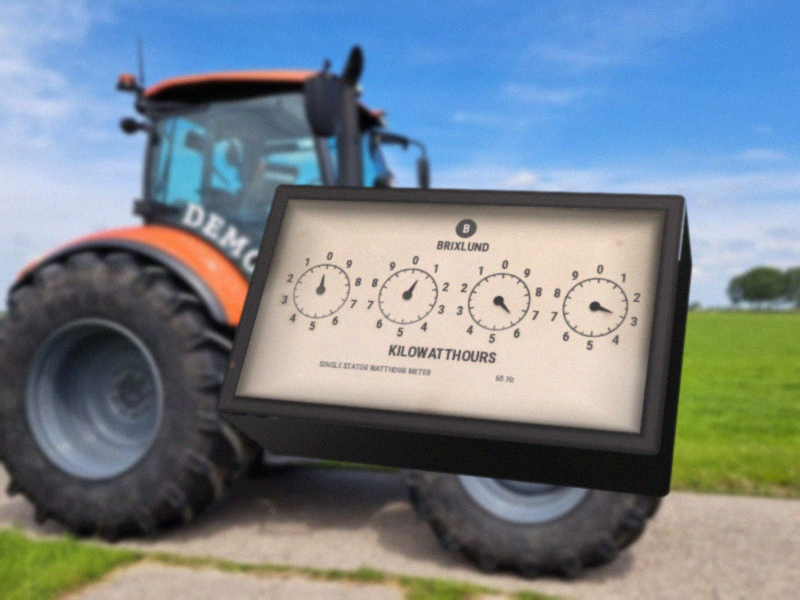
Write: 63 kWh
